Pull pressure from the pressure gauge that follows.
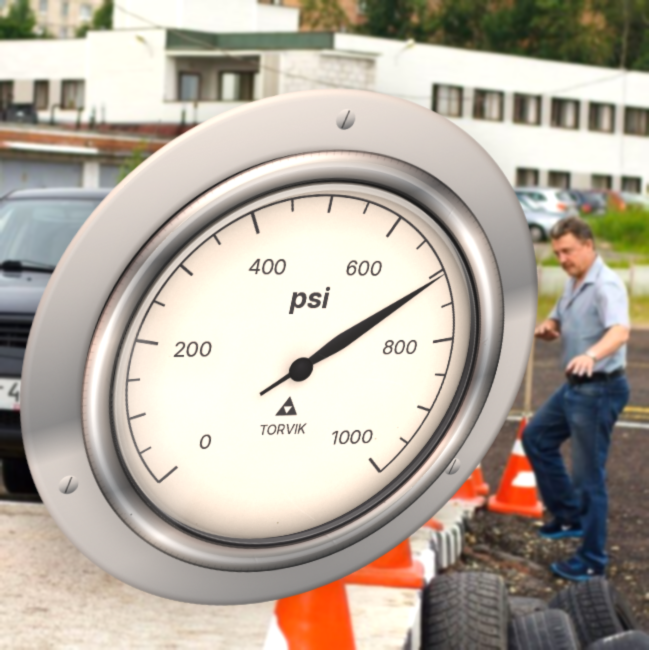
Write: 700 psi
